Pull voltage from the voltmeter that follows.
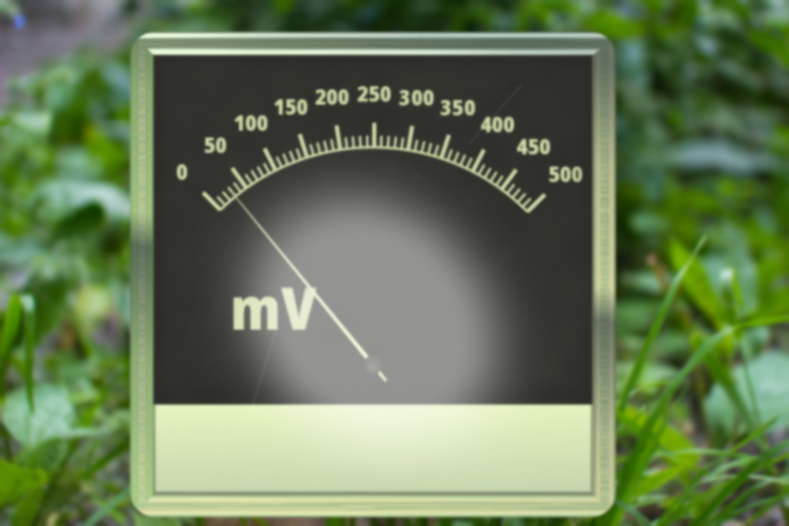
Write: 30 mV
